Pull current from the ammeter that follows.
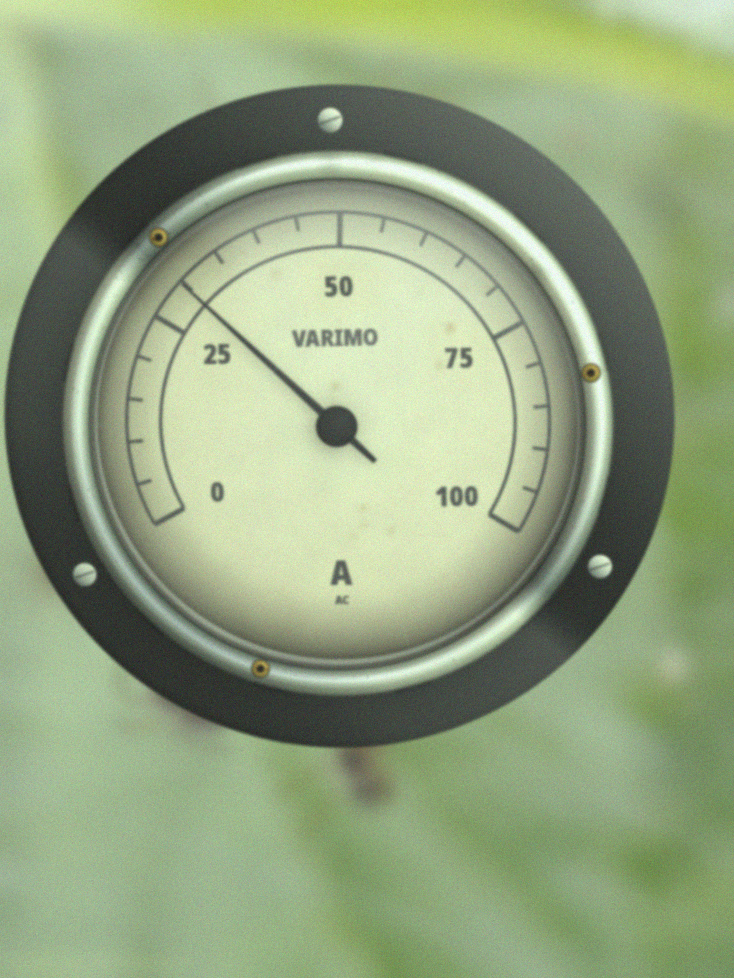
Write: 30 A
